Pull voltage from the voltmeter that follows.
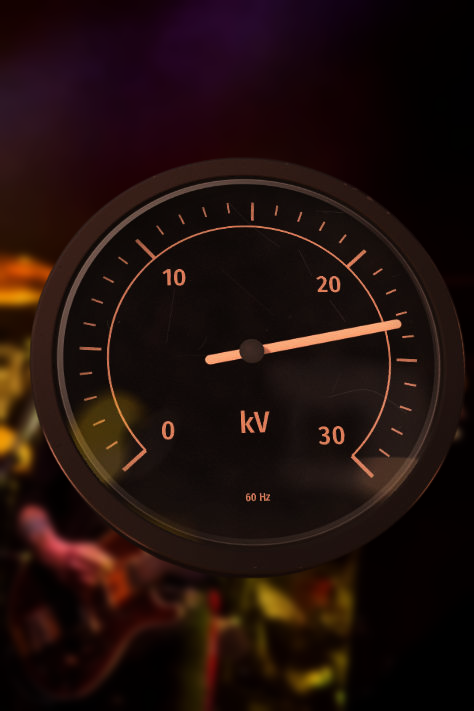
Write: 23.5 kV
